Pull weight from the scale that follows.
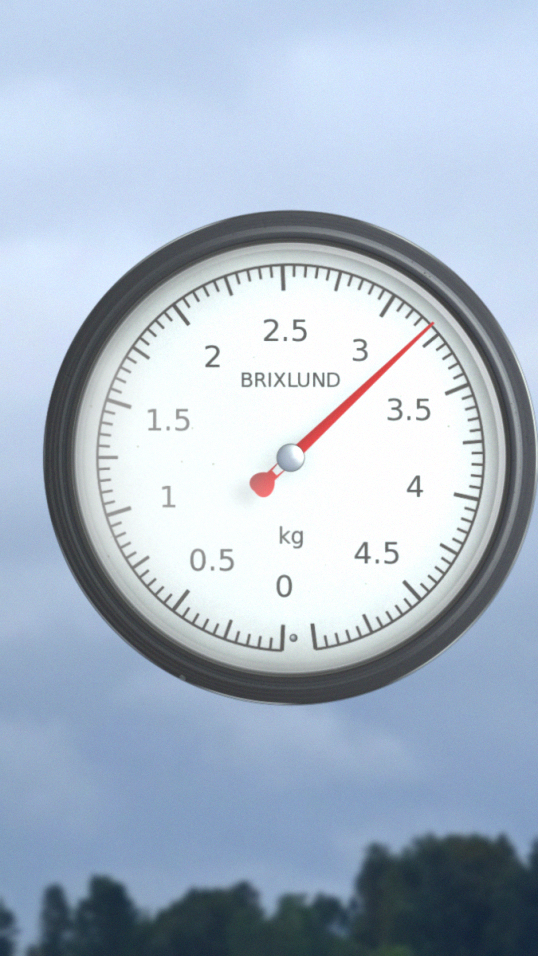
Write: 3.2 kg
